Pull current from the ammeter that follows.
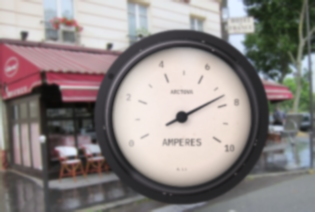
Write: 7.5 A
